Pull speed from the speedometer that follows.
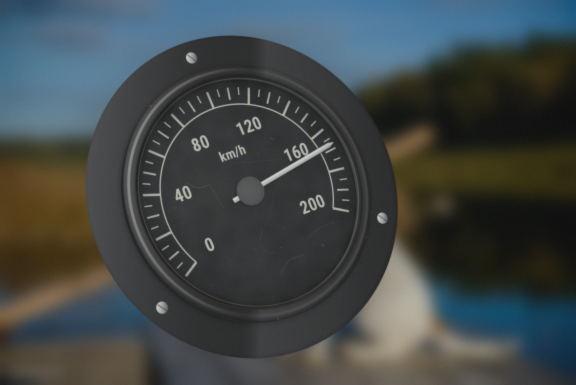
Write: 167.5 km/h
